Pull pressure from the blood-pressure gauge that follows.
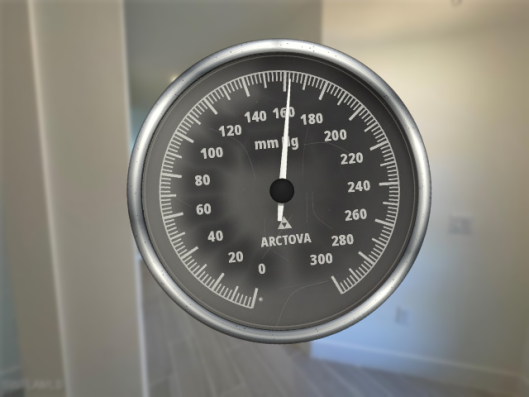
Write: 162 mmHg
